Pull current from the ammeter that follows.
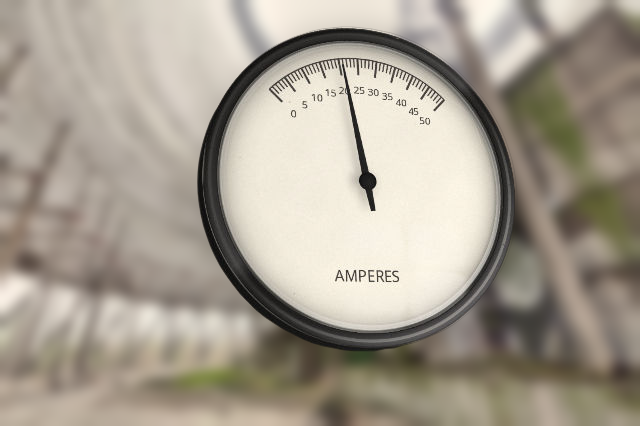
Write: 20 A
